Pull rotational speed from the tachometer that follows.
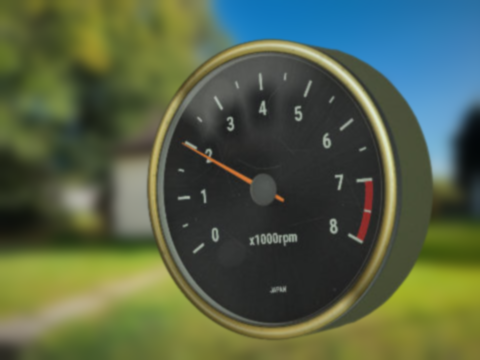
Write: 2000 rpm
